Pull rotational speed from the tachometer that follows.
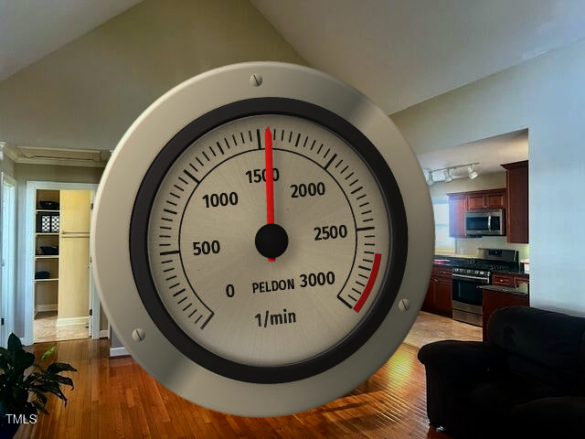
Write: 1550 rpm
